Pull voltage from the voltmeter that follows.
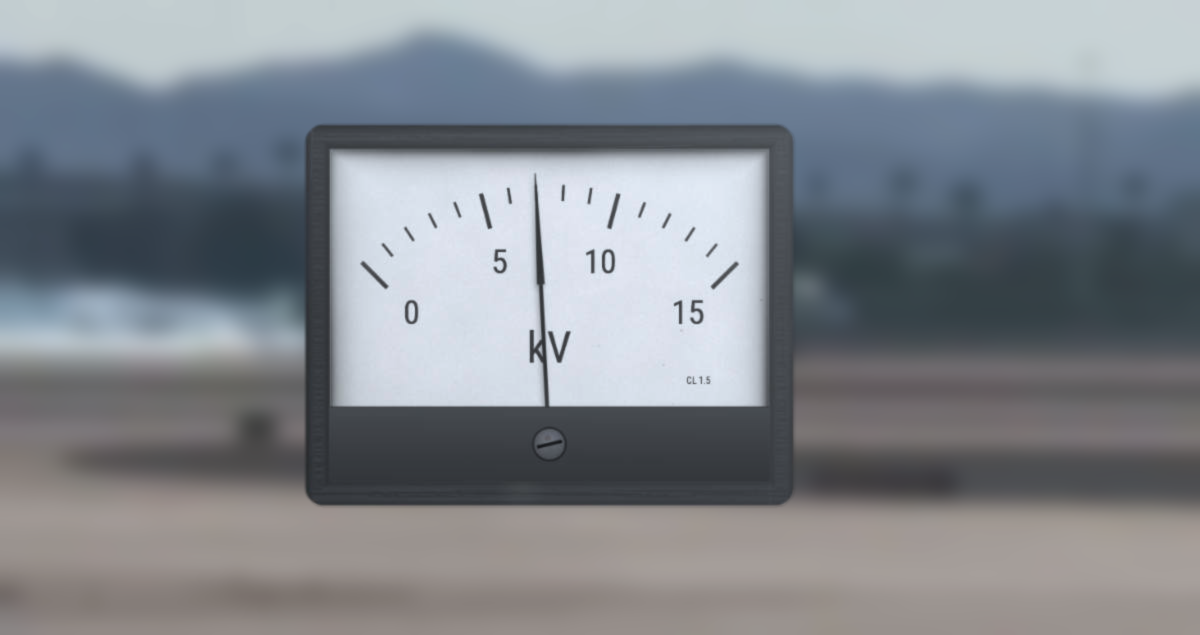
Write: 7 kV
